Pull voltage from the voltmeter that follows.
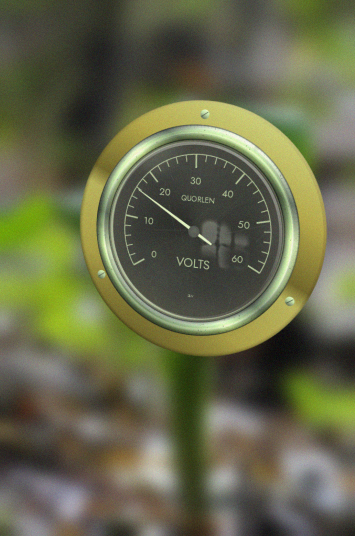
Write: 16 V
